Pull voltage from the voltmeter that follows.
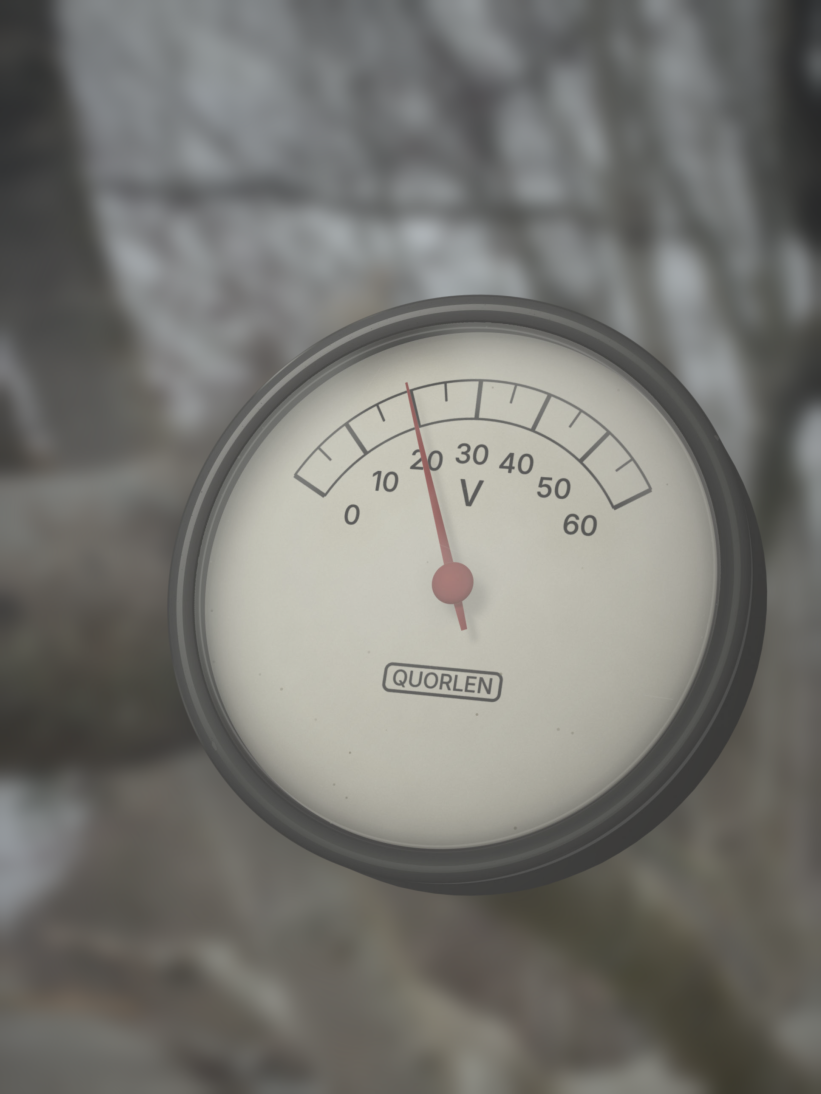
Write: 20 V
